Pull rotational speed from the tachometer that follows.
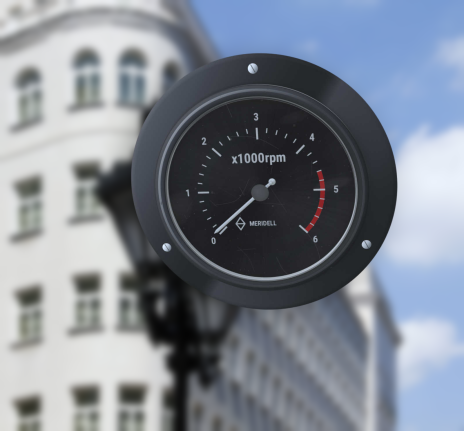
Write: 100 rpm
